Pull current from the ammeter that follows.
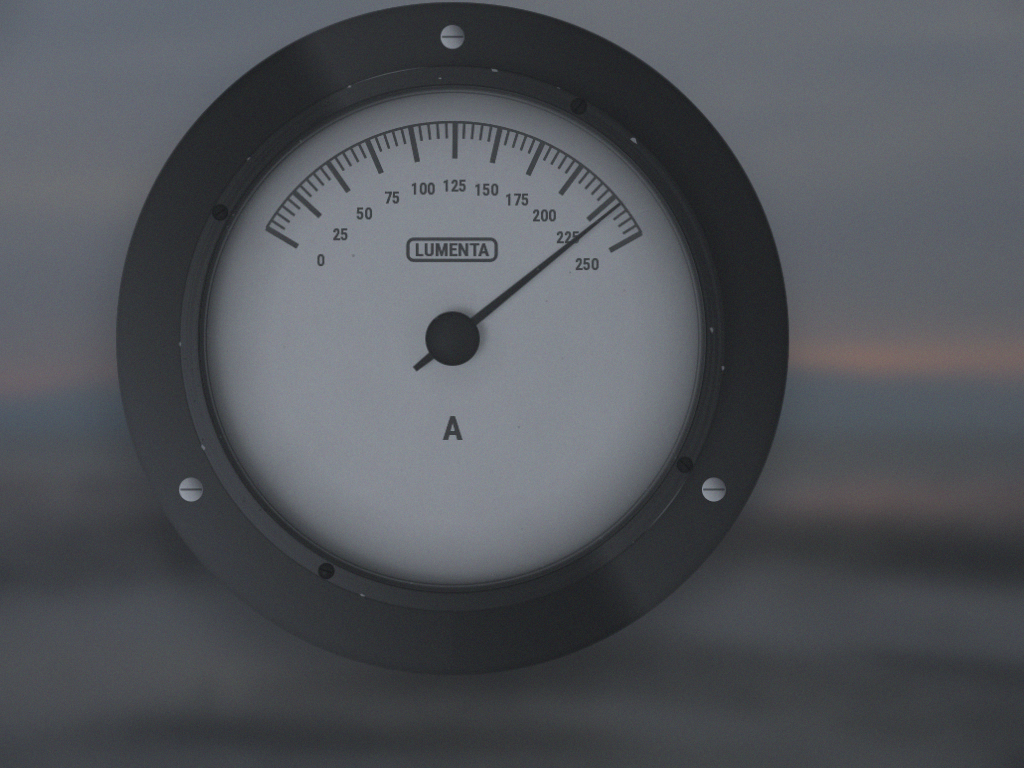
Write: 230 A
